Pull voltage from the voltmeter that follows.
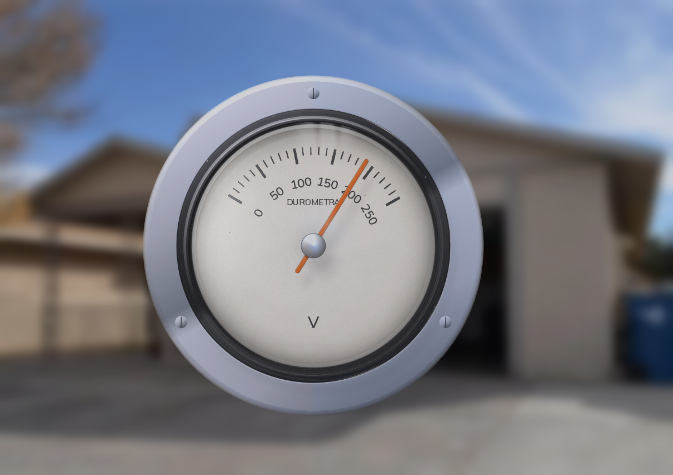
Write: 190 V
